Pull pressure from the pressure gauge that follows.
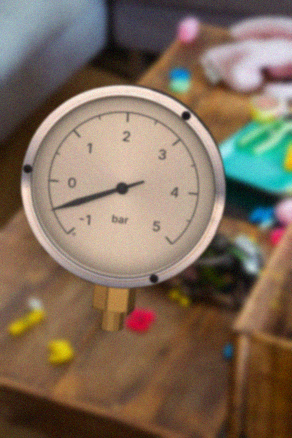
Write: -0.5 bar
